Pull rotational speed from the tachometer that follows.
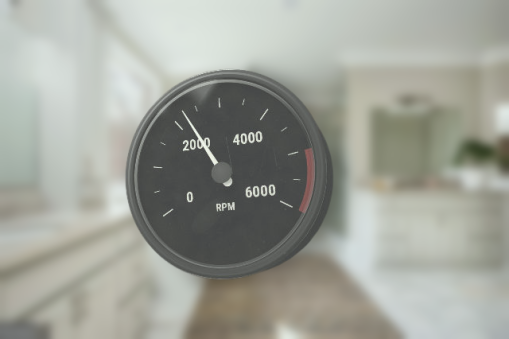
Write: 2250 rpm
